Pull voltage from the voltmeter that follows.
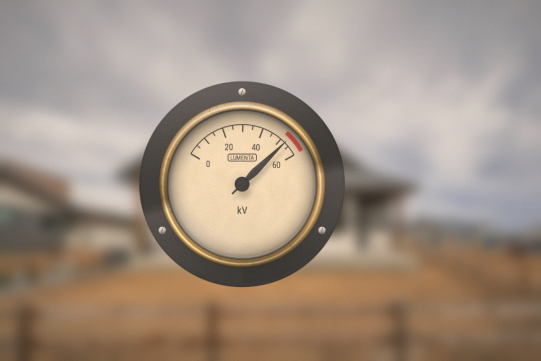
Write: 52.5 kV
